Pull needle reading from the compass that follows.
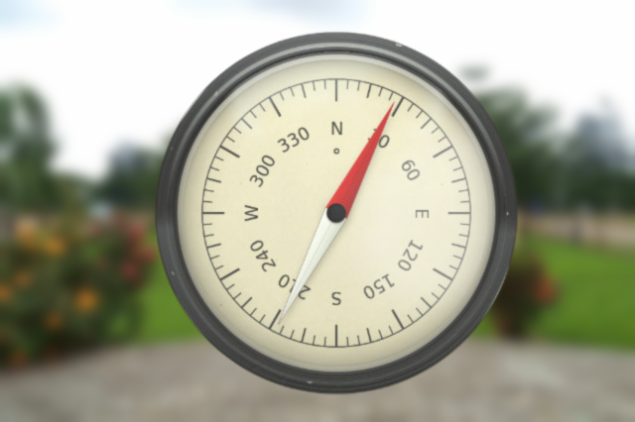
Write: 27.5 °
